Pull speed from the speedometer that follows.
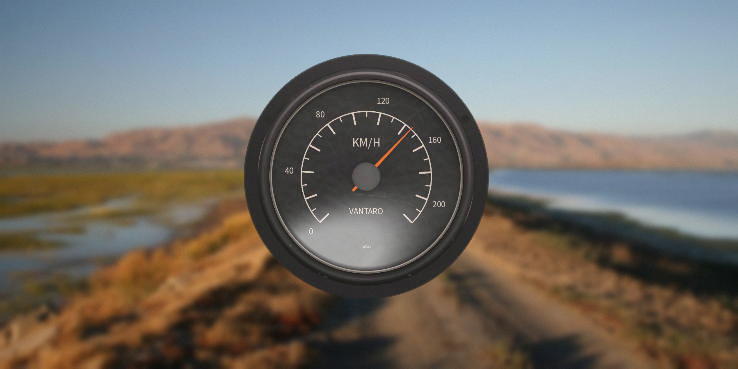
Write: 145 km/h
